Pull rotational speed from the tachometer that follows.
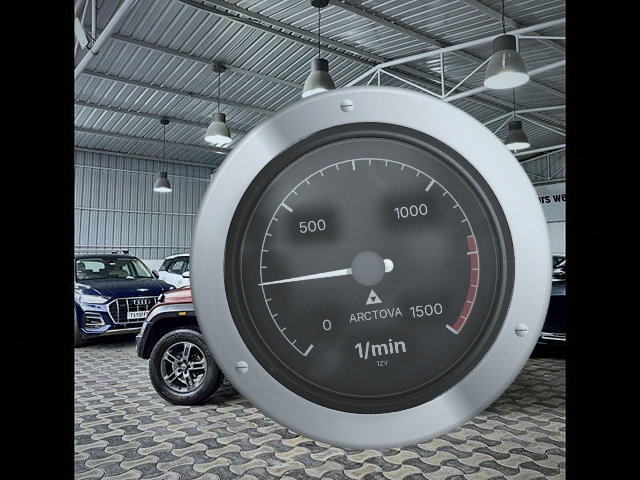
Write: 250 rpm
